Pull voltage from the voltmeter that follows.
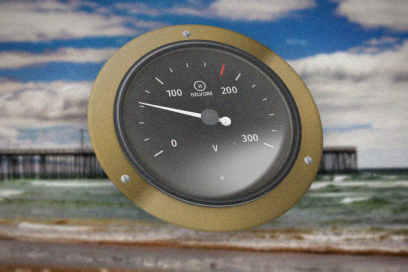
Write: 60 V
